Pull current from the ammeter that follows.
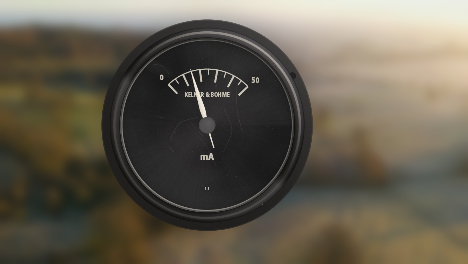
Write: 15 mA
